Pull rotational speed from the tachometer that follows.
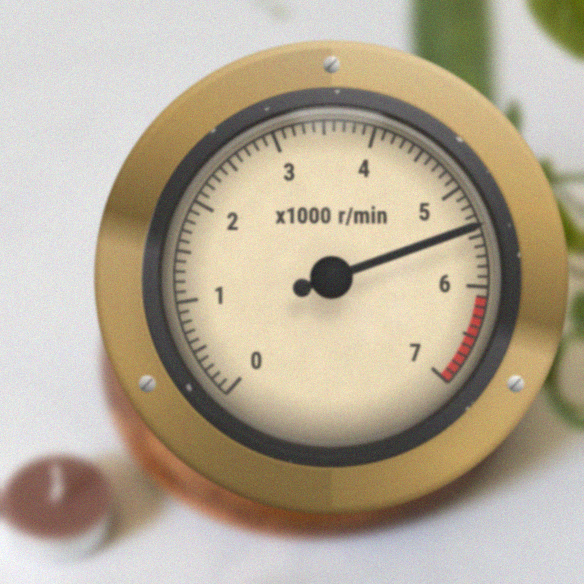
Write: 5400 rpm
